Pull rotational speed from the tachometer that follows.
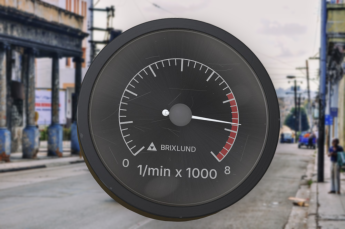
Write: 6800 rpm
